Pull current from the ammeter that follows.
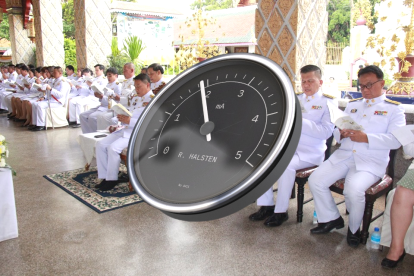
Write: 1.9 mA
